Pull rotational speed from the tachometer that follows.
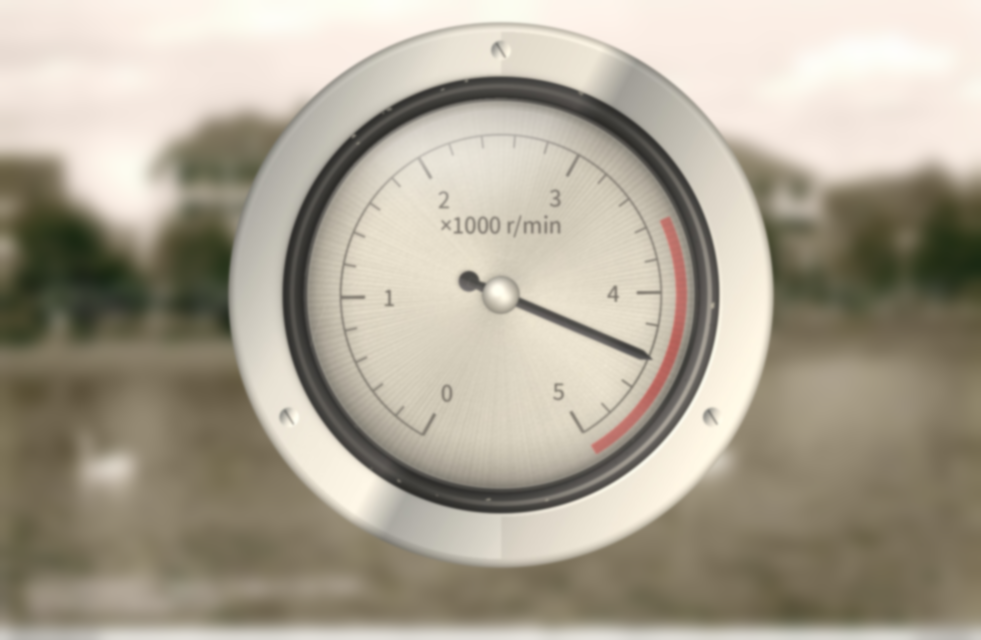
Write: 4400 rpm
